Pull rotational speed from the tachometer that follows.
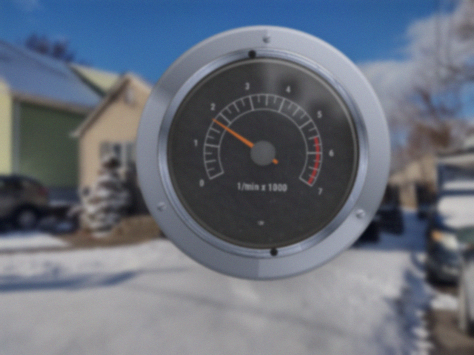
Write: 1750 rpm
